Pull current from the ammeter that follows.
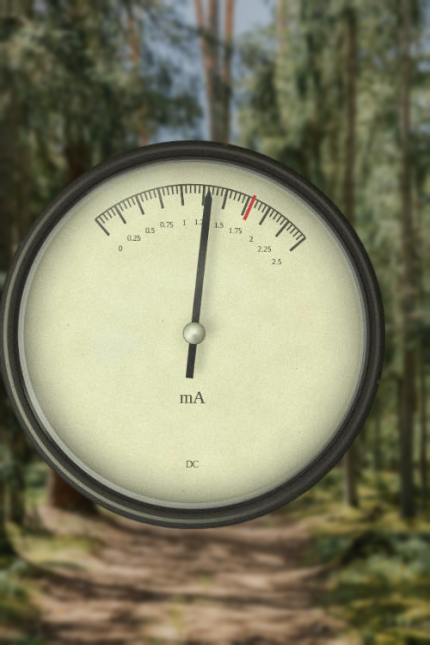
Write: 1.3 mA
